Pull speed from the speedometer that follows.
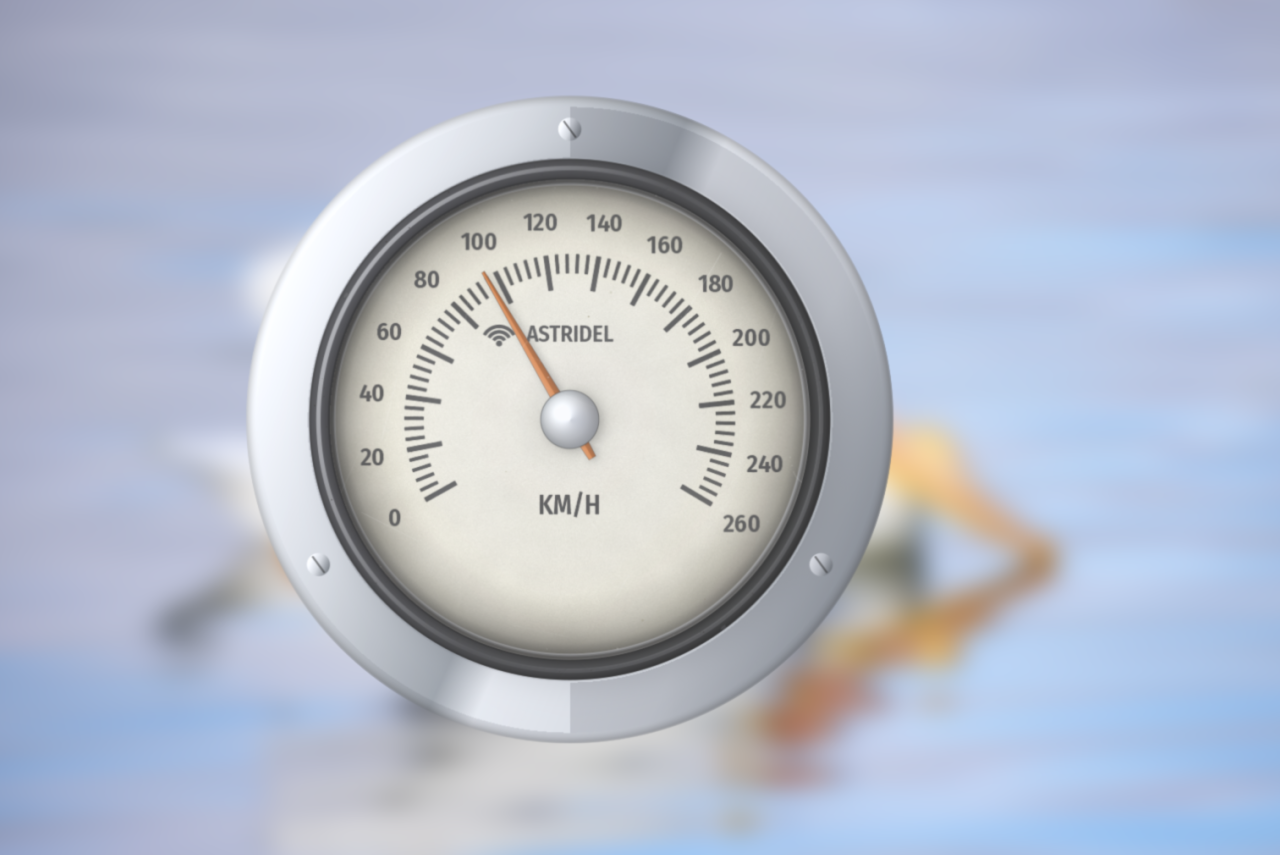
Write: 96 km/h
